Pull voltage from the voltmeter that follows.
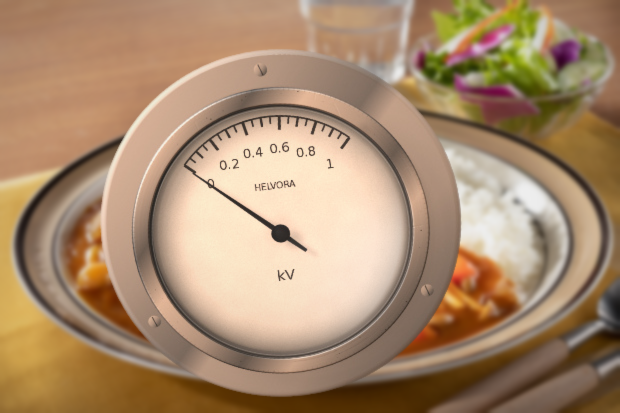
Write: 0 kV
